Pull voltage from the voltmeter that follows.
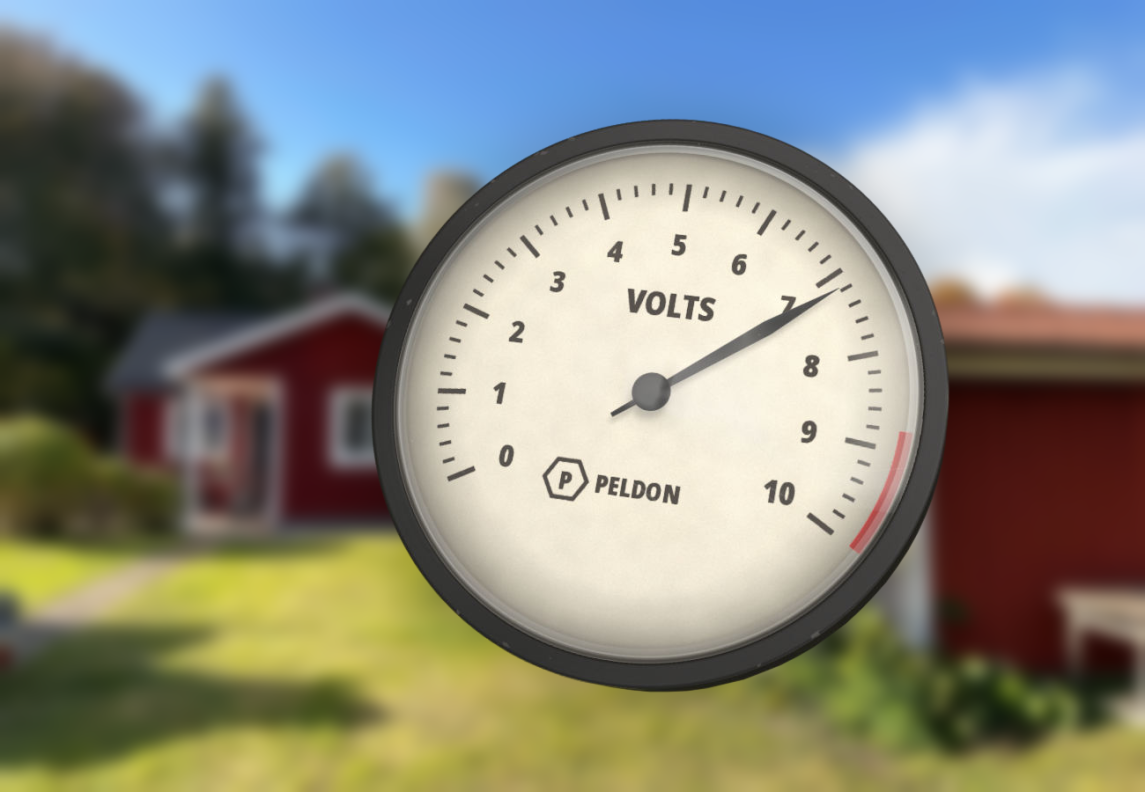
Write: 7.2 V
